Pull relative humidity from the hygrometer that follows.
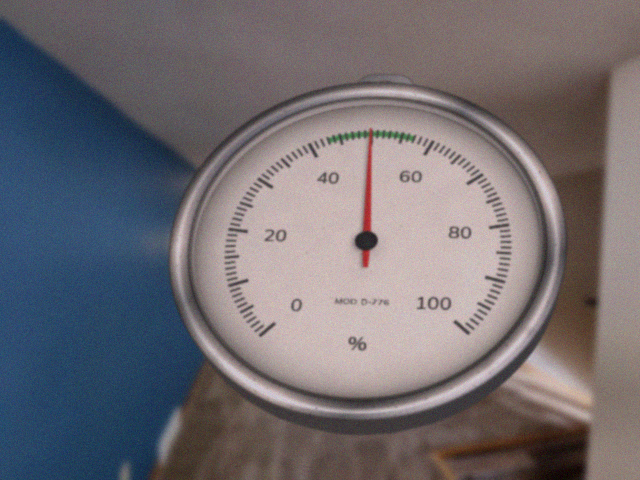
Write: 50 %
